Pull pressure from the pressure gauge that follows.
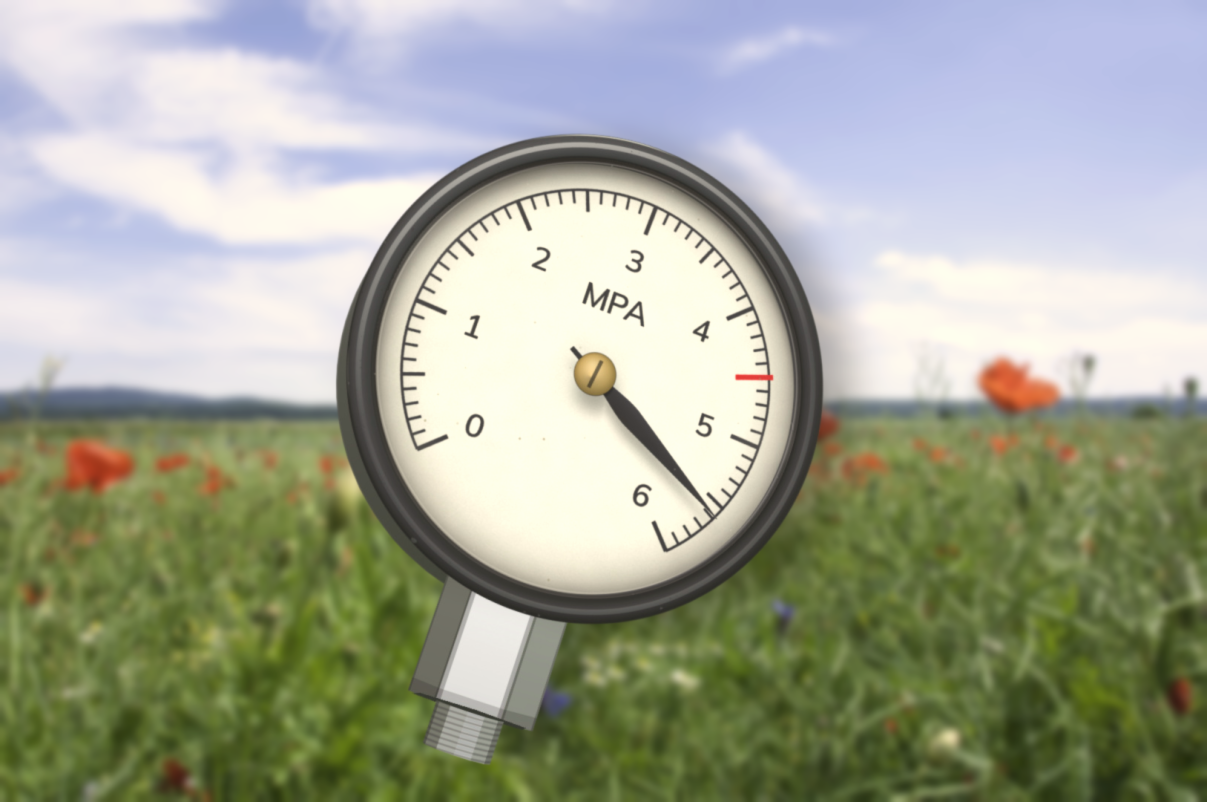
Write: 5.6 MPa
